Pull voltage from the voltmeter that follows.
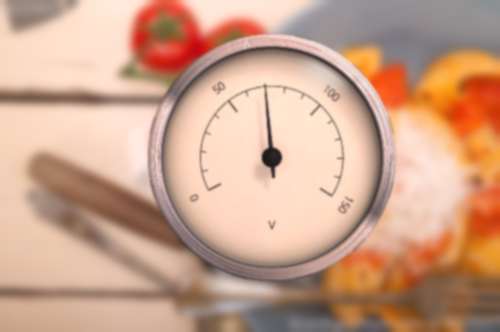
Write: 70 V
